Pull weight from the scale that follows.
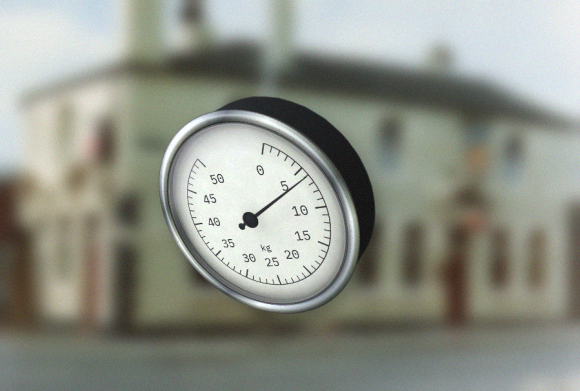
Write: 6 kg
